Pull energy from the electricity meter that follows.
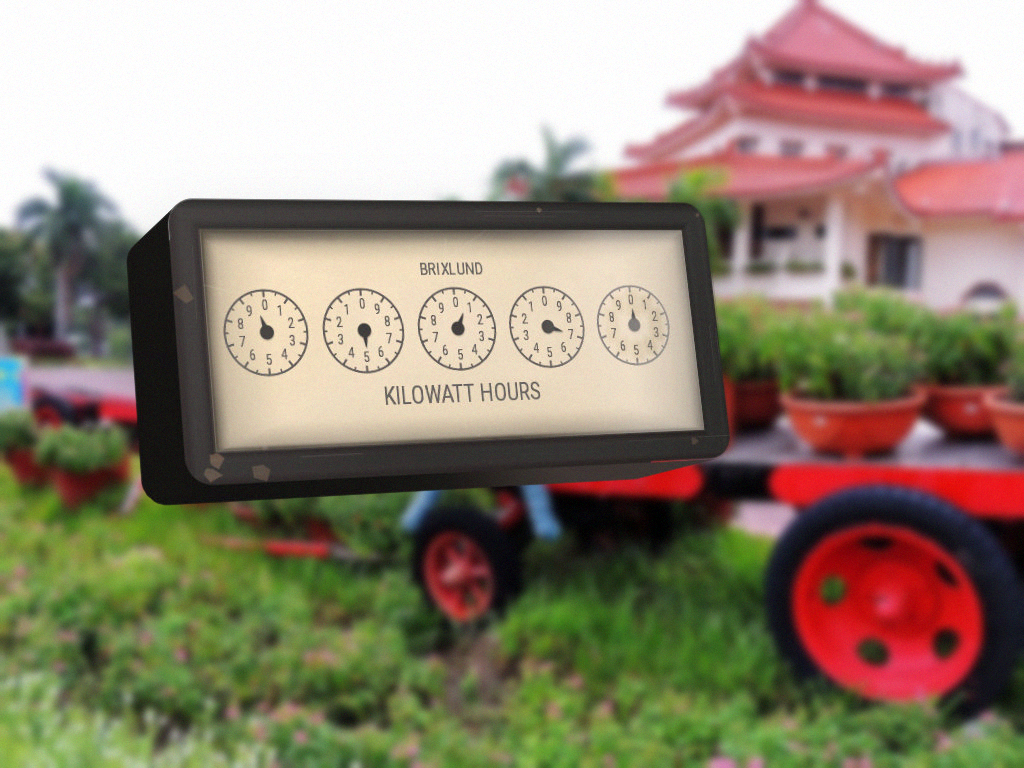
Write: 95070 kWh
